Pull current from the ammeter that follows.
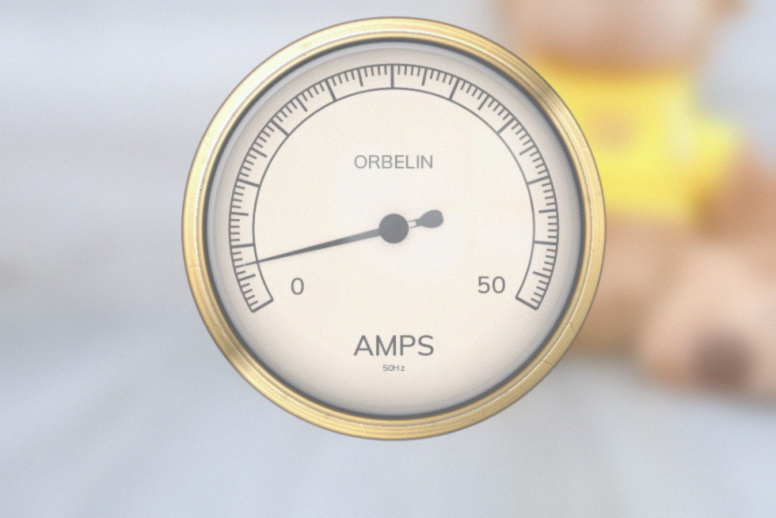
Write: 3.5 A
